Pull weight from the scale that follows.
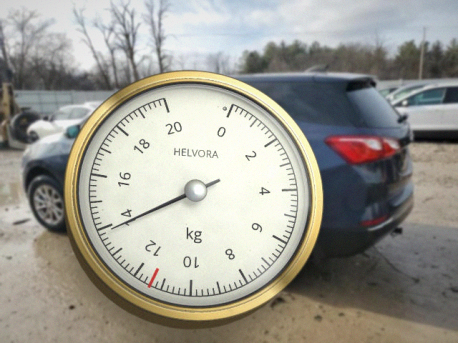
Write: 13.8 kg
